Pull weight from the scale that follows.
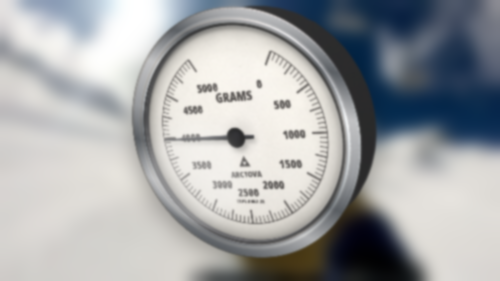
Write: 4000 g
